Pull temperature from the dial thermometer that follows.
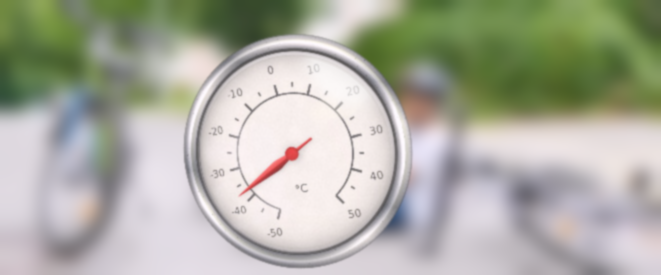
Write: -37.5 °C
